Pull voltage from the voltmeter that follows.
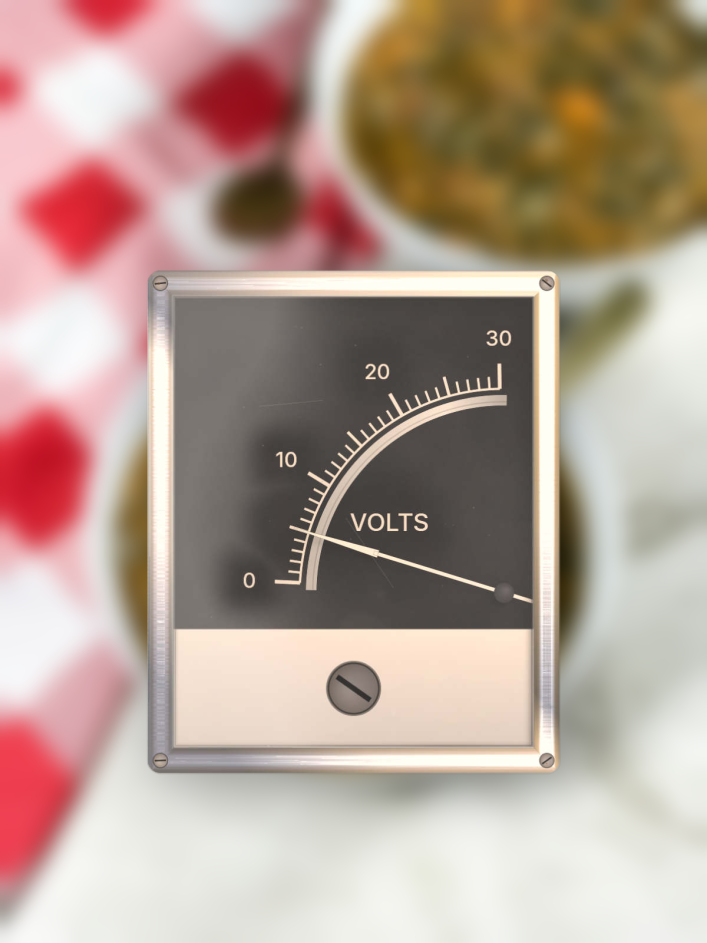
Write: 5 V
